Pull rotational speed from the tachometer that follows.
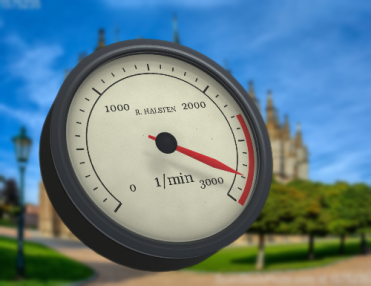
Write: 2800 rpm
